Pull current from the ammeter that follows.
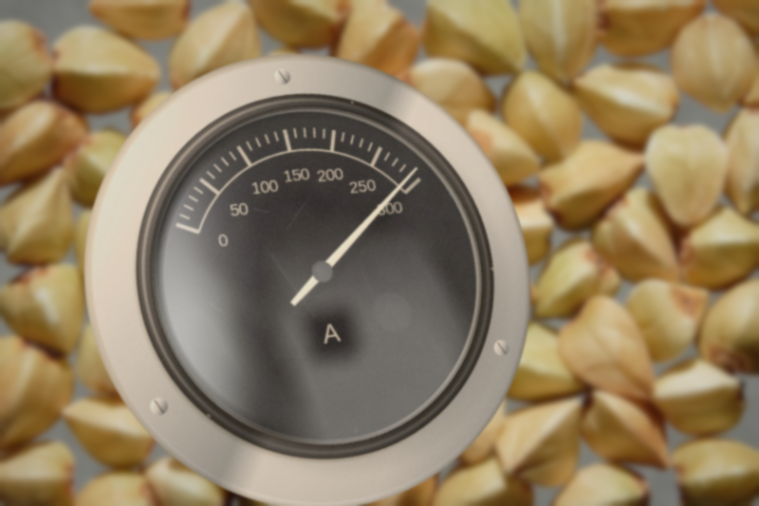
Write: 290 A
